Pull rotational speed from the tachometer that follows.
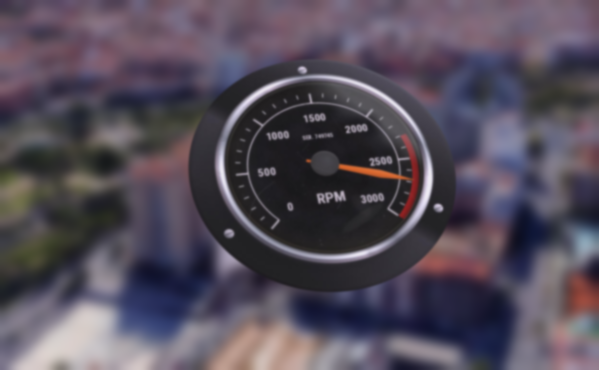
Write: 2700 rpm
